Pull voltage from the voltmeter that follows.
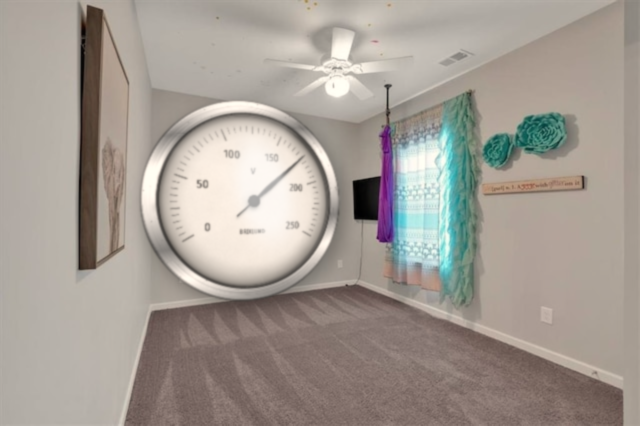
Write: 175 V
